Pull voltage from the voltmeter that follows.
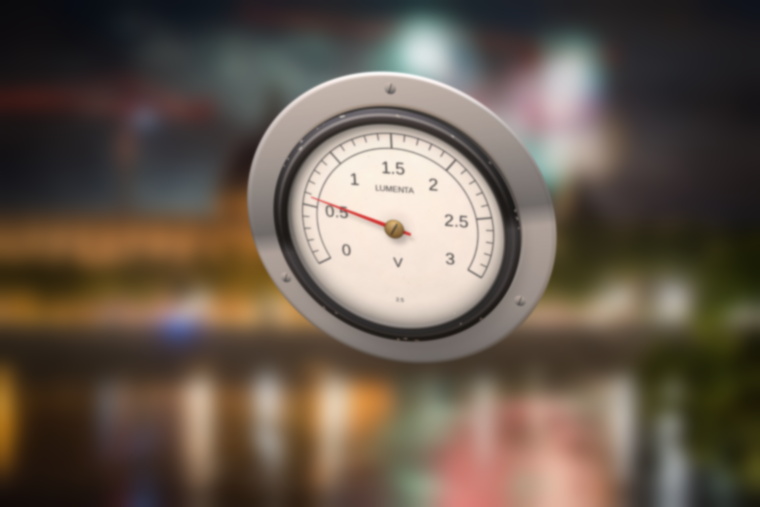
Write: 0.6 V
